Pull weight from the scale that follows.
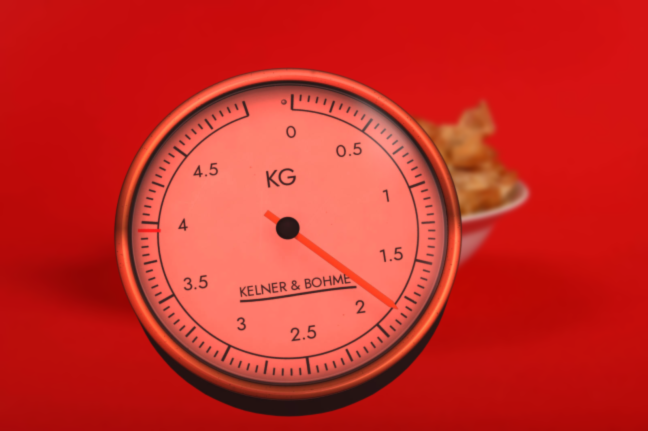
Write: 1.85 kg
